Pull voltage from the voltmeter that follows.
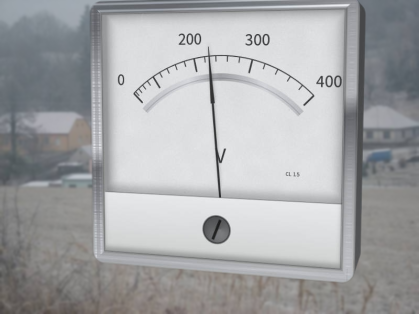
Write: 230 V
